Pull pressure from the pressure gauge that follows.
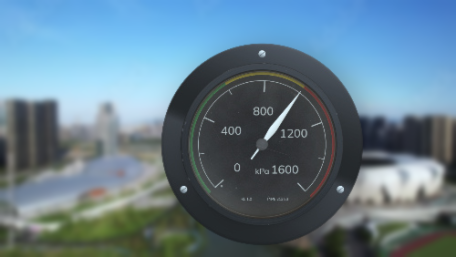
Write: 1000 kPa
